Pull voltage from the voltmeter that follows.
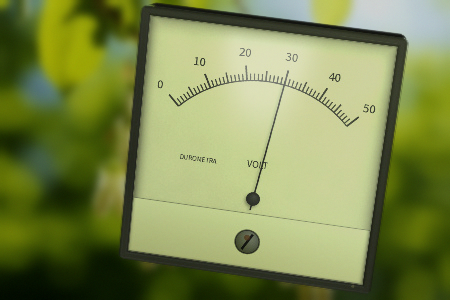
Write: 30 V
